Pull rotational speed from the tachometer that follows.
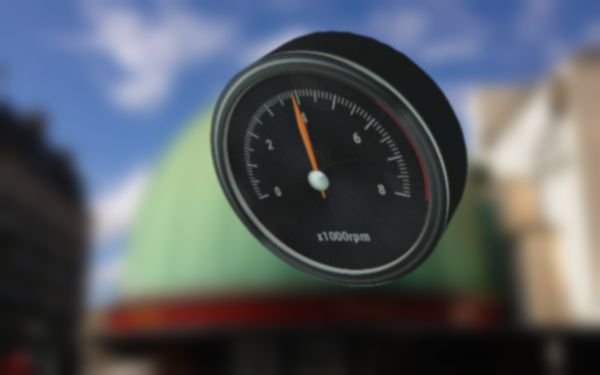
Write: 4000 rpm
